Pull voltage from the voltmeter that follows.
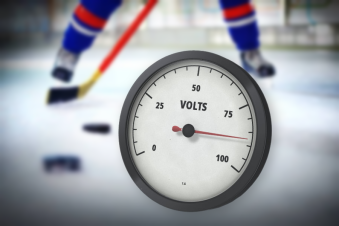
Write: 87.5 V
